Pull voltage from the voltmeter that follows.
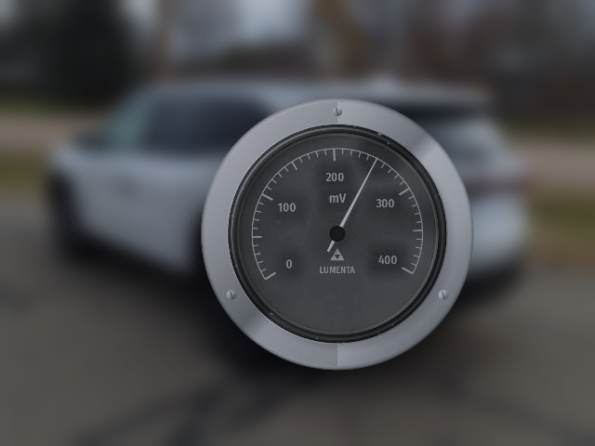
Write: 250 mV
